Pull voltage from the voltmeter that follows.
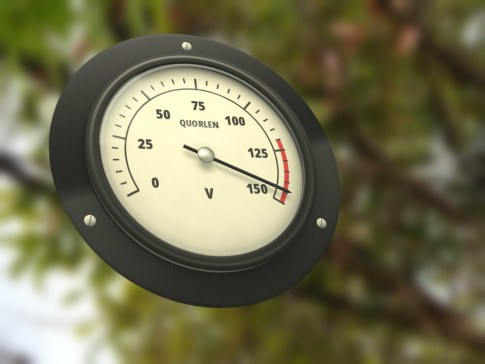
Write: 145 V
